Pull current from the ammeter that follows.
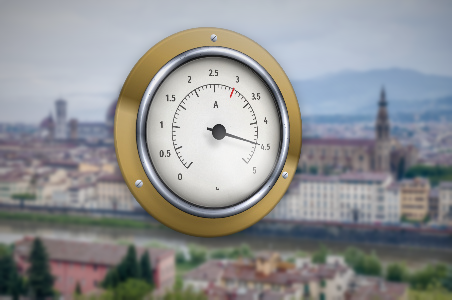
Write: 4.5 A
